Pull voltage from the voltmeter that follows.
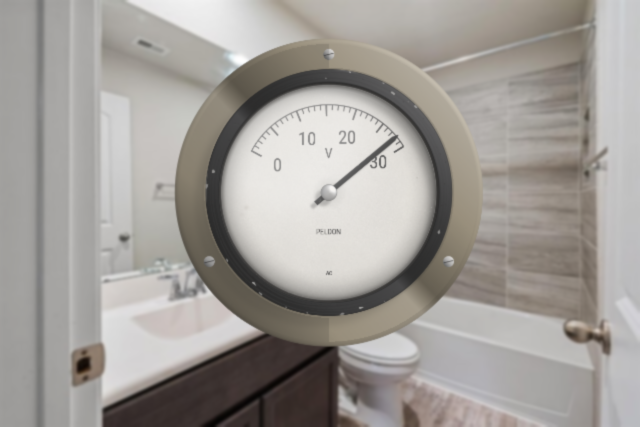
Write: 28 V
